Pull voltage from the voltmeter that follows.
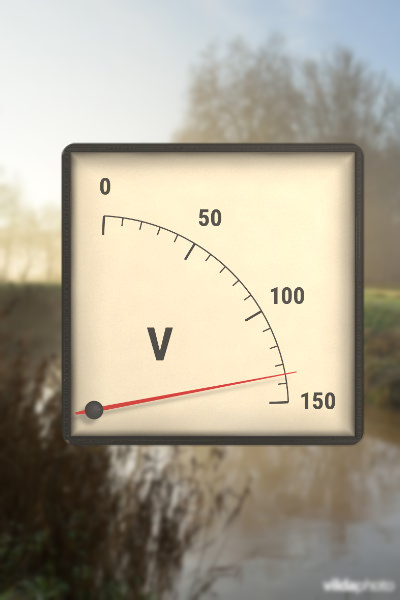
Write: 135 V
